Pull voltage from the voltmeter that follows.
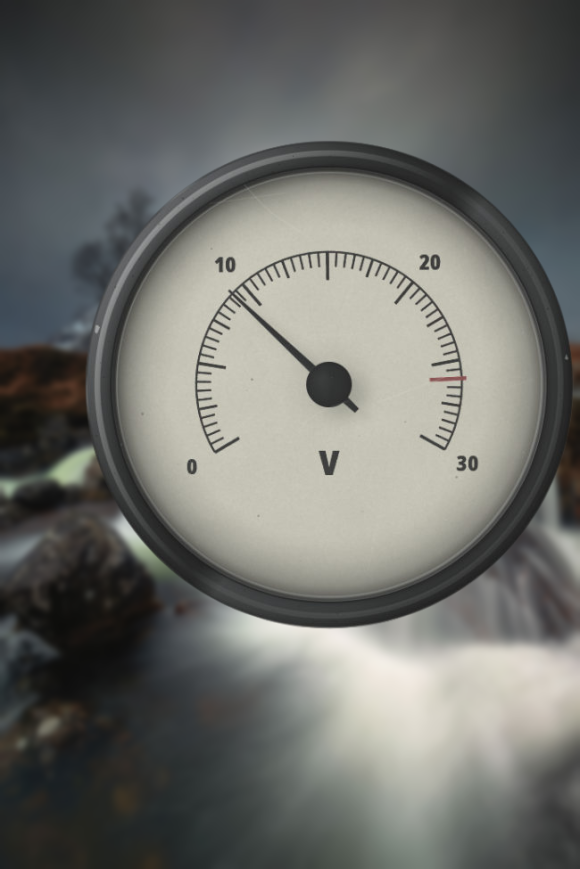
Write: 9.25 V
